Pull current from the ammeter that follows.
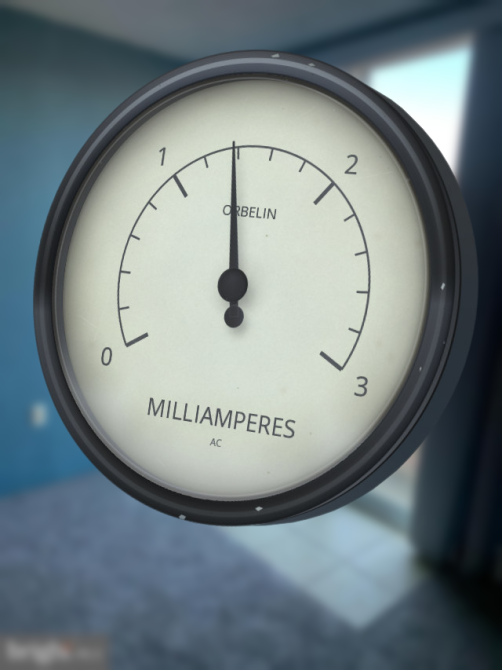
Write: 1.4 mA
